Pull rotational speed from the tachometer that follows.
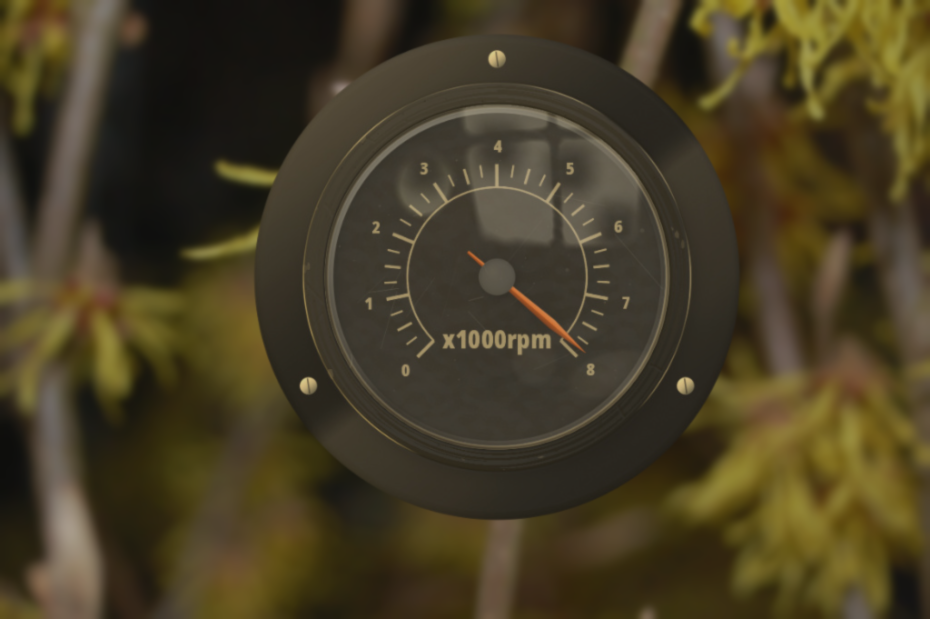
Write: 7875 rpm
